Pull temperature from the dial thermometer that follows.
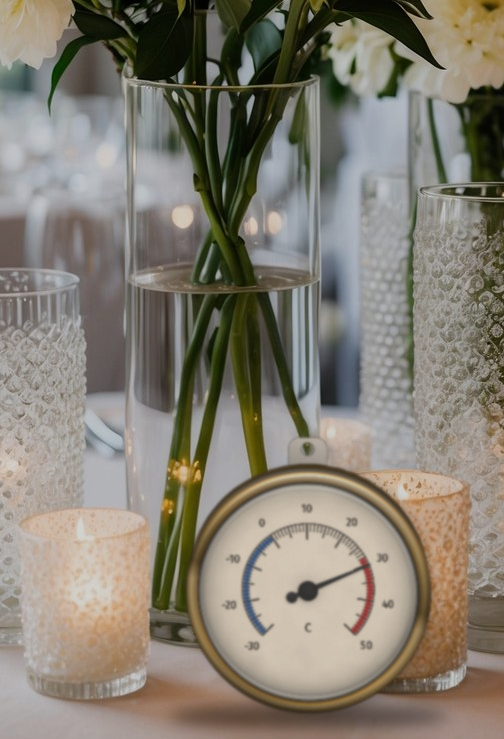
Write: 30 °C
